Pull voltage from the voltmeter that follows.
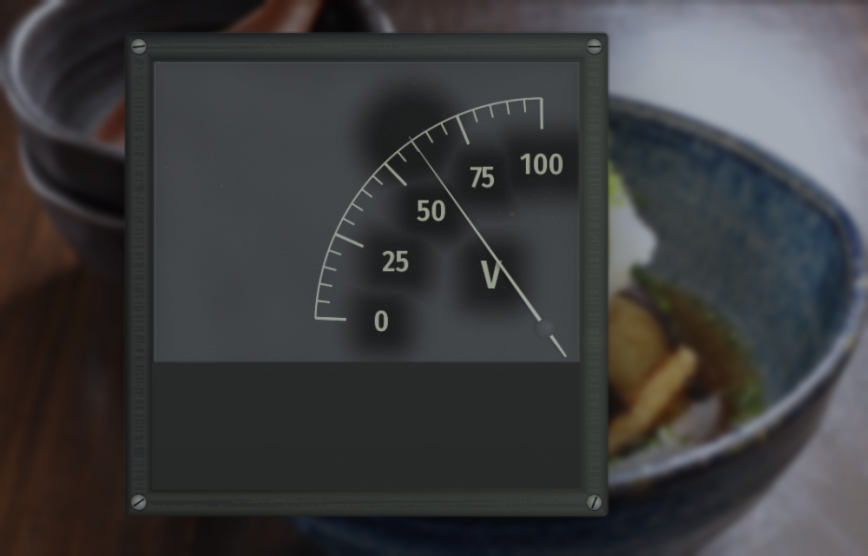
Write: 60 V
